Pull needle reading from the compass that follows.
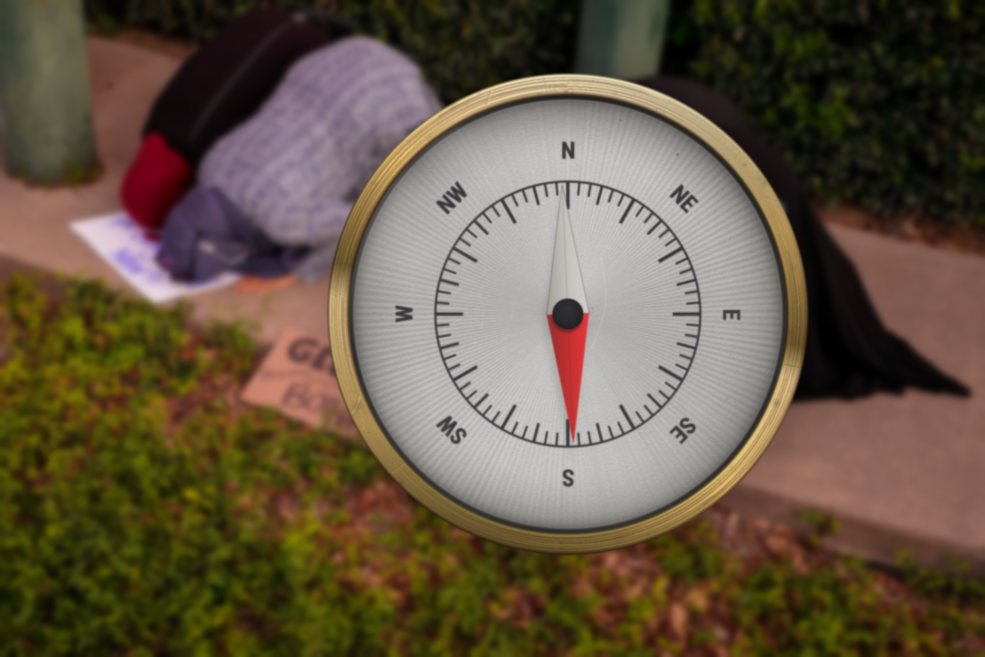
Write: 177.5 °
